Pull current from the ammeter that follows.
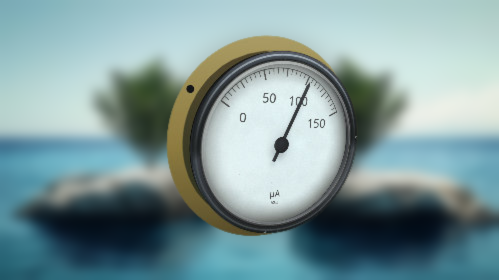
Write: 100 µA
